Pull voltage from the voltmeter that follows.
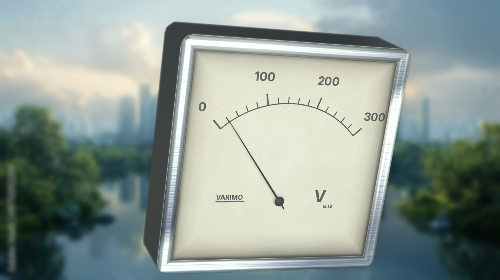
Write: 20 V
